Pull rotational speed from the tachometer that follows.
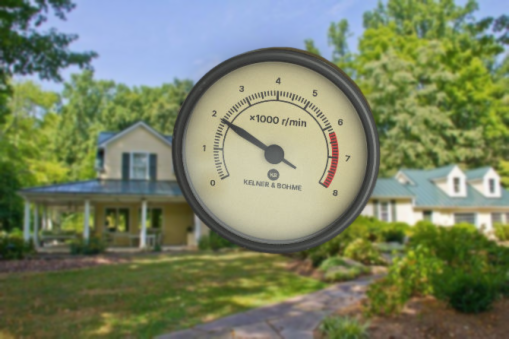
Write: 2000 rpm
